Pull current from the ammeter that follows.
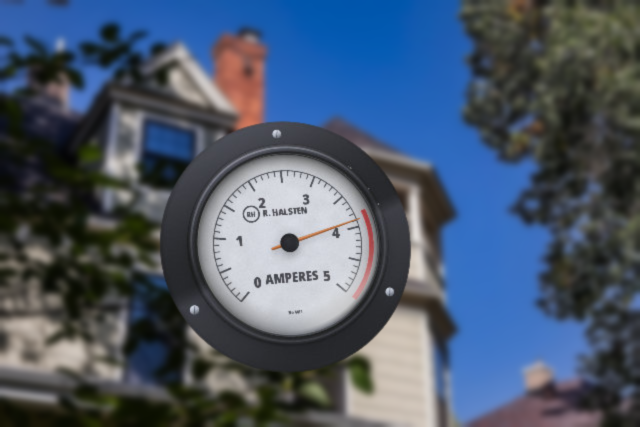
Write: 3.9 A
